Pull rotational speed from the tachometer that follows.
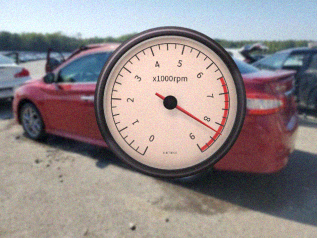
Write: 8250 rpm
